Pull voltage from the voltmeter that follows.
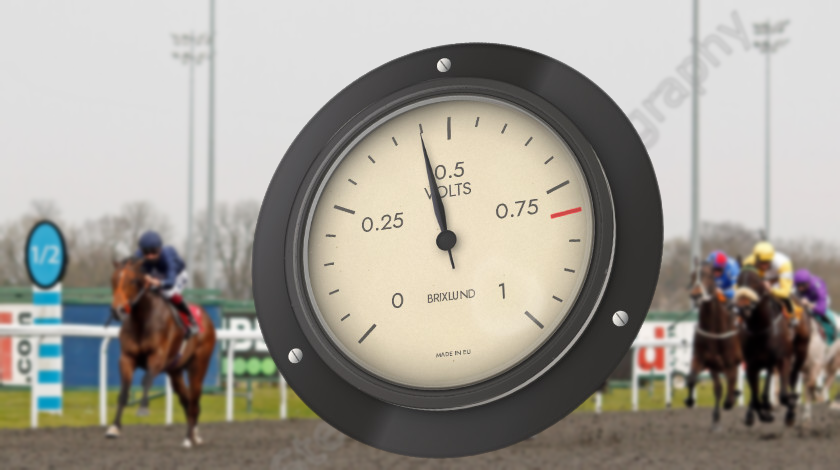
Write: 0.45 V
